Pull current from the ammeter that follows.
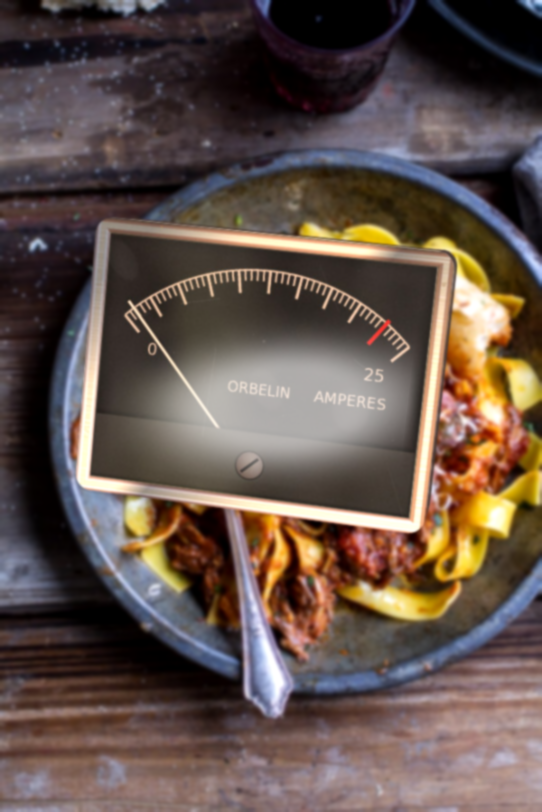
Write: 1 A
